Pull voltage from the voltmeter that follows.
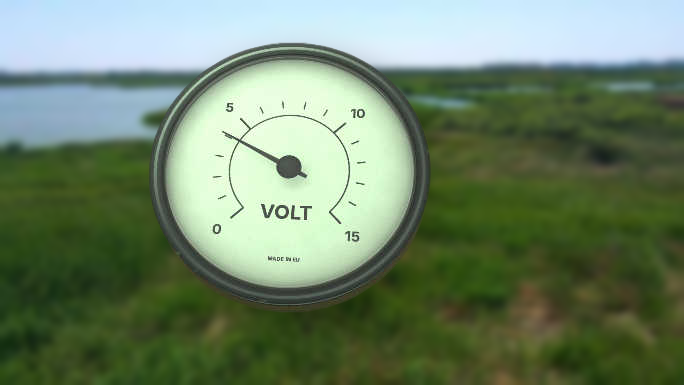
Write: 4 V
